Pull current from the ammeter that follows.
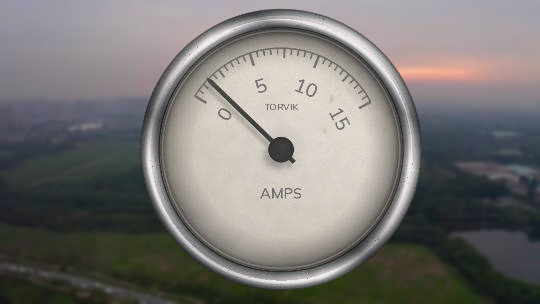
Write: 1.5 A
